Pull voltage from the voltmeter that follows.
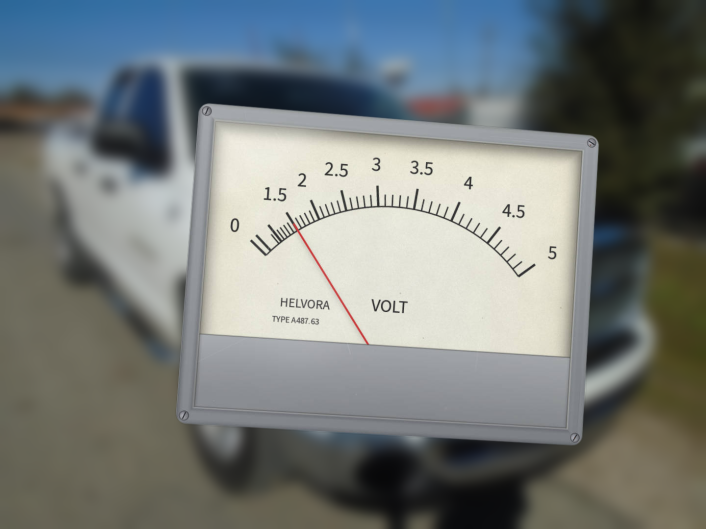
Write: 1.5 V
